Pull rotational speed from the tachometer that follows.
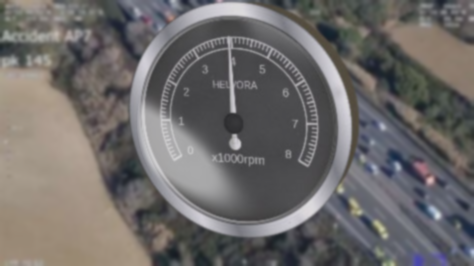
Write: 4000 rpm
